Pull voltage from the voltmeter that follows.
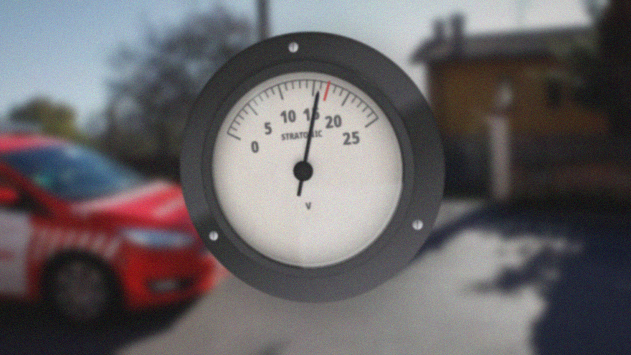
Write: 16 V
